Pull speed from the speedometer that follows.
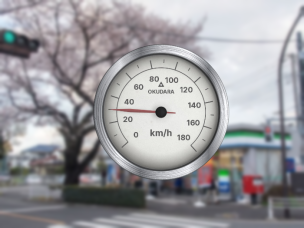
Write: 30 km/h
